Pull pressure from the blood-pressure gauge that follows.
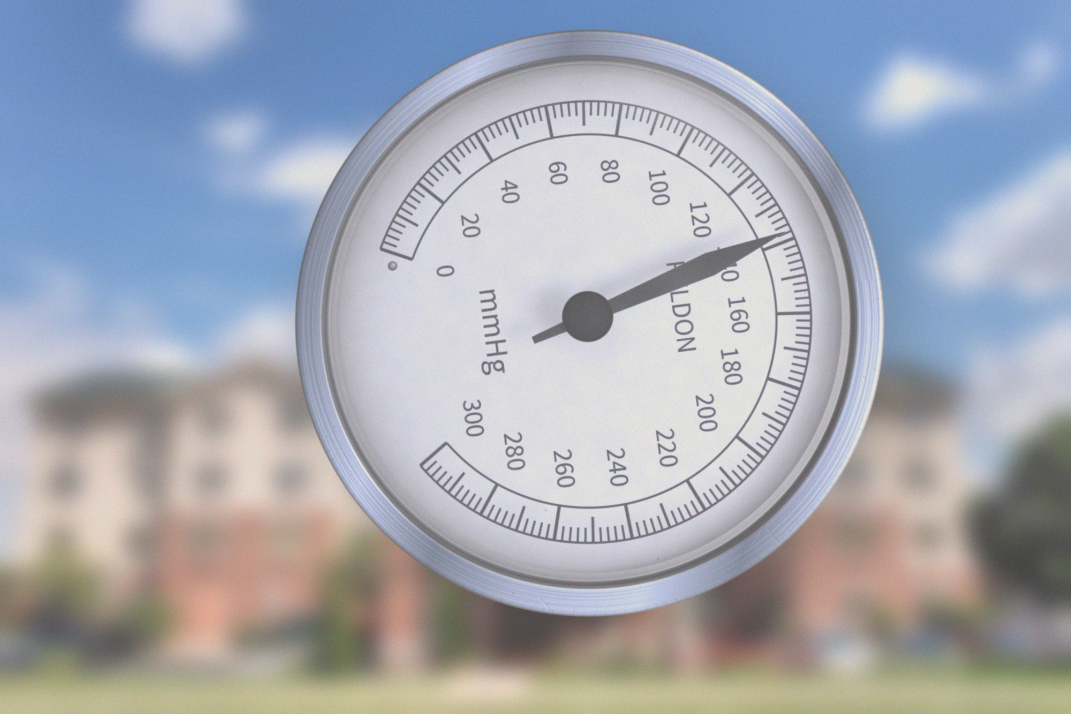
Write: 138 mmHg
